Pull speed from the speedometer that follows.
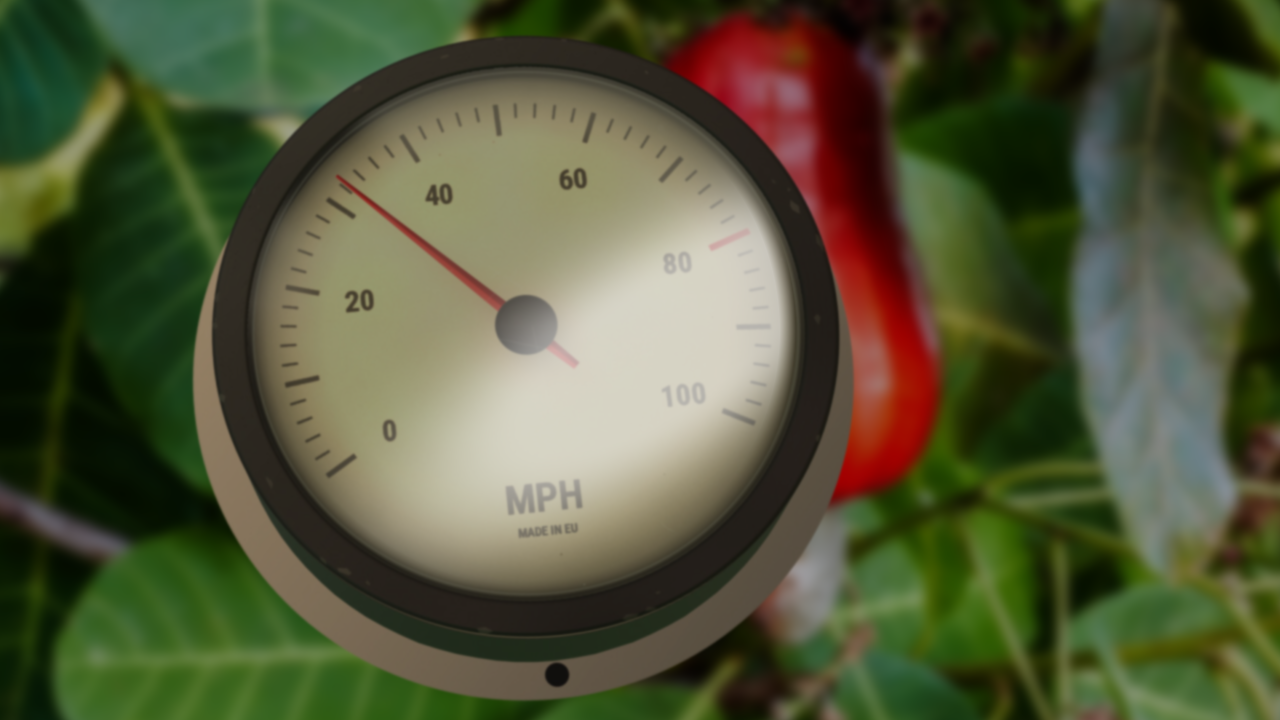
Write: 32 mph
